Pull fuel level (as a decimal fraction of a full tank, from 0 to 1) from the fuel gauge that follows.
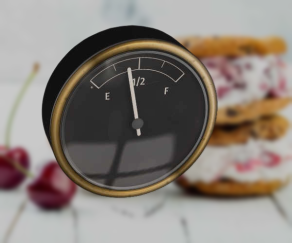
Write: 0.375
